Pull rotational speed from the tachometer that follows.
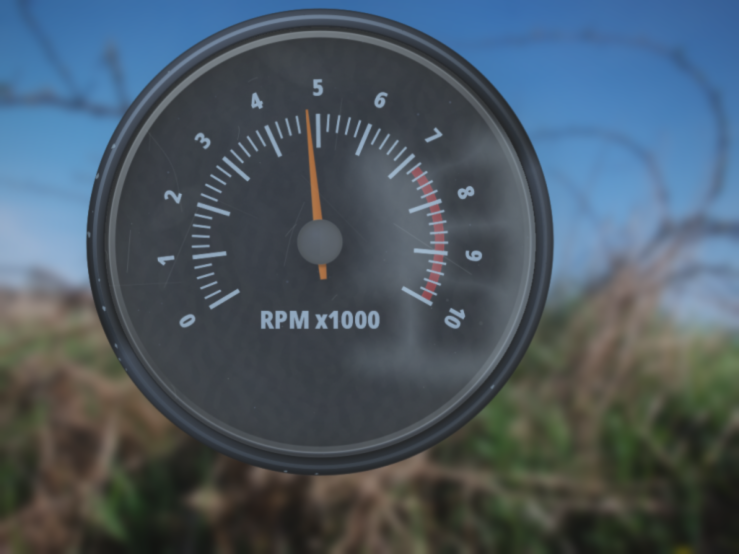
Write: 4800 rpm
